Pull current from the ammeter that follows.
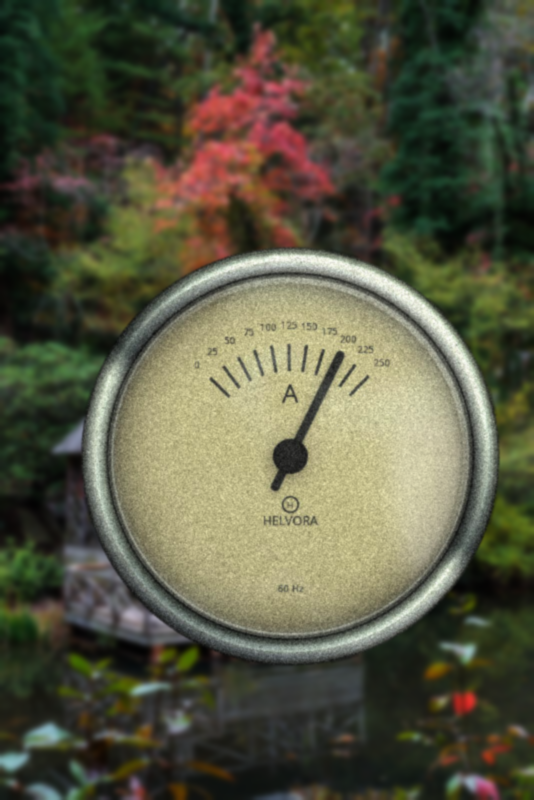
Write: 200 A
